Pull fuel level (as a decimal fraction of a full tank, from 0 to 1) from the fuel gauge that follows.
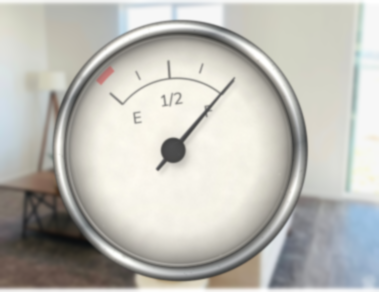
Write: 1
